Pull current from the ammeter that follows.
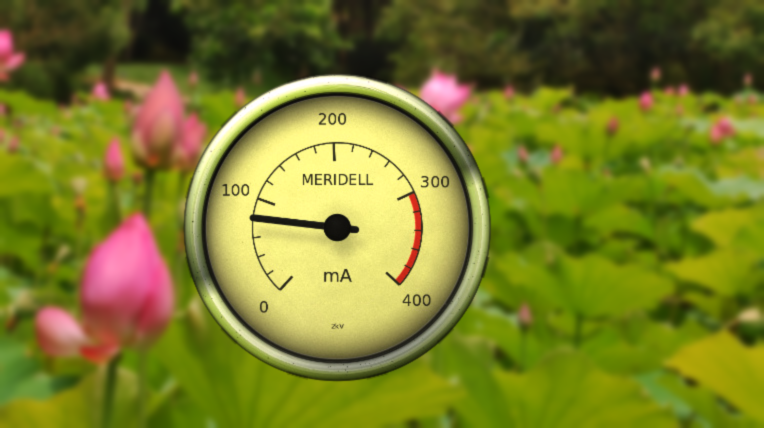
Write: 80 mA
